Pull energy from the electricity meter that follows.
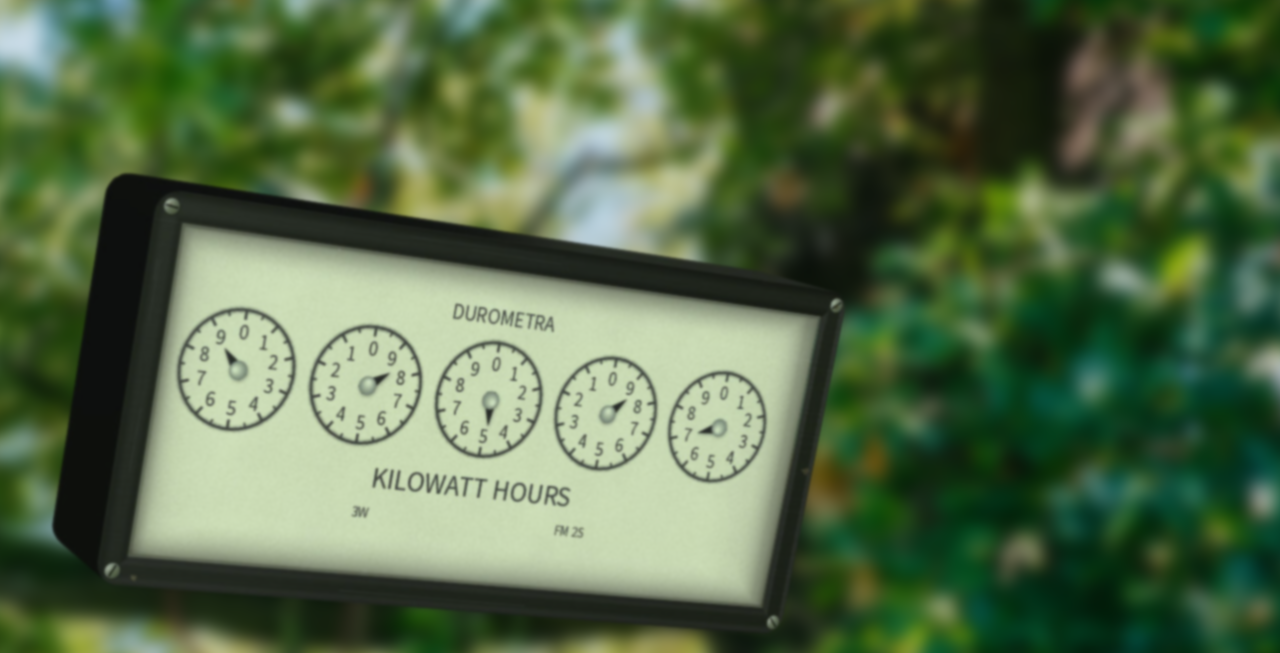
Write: 88487 kWh
